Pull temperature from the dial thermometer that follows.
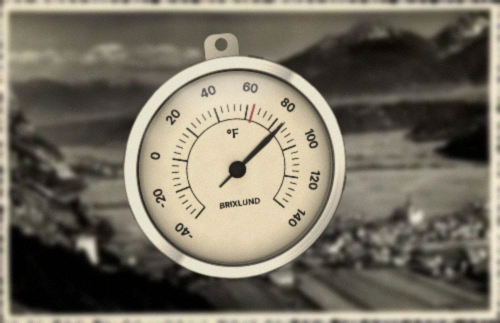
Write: 84 °F
